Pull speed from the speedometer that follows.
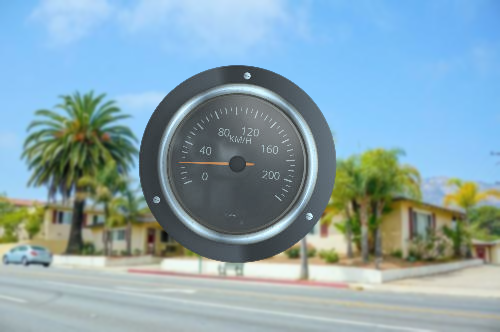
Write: 20 km/h
